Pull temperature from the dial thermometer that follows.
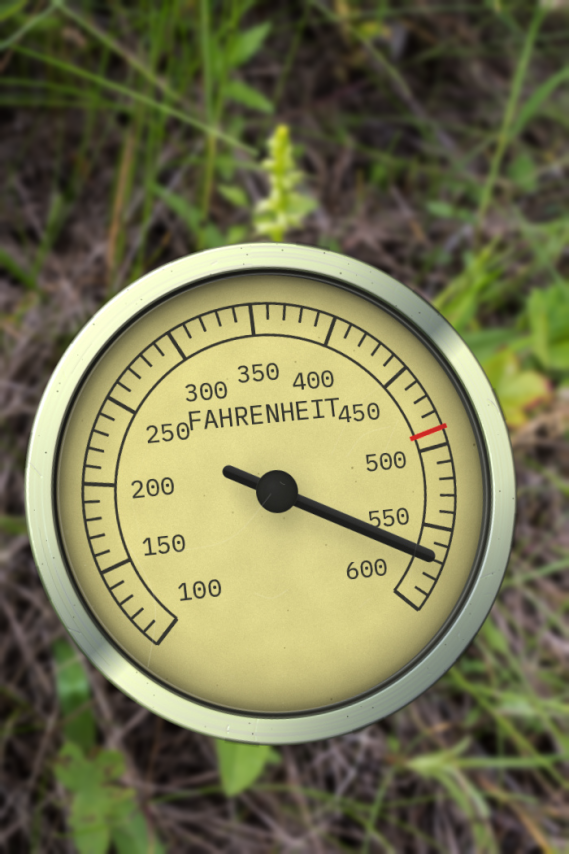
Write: 570 °F
